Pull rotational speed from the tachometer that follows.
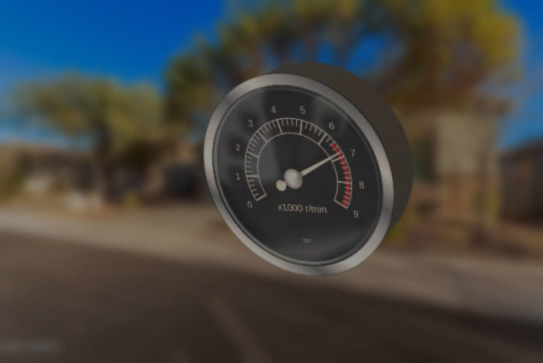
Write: 6800 rpm
